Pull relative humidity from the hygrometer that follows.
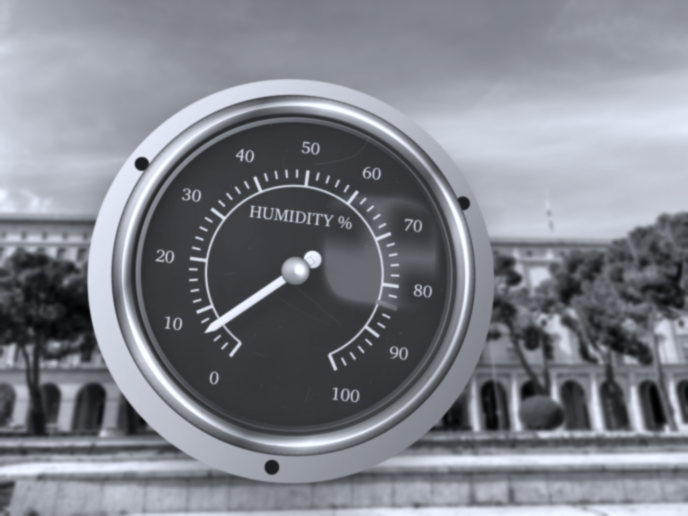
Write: 6 %
